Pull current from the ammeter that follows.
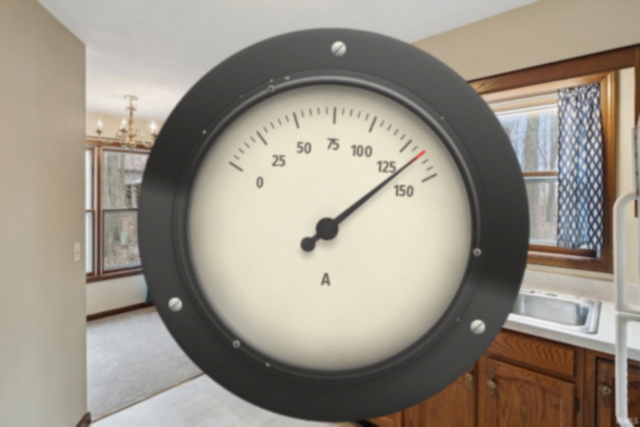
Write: 135 A
